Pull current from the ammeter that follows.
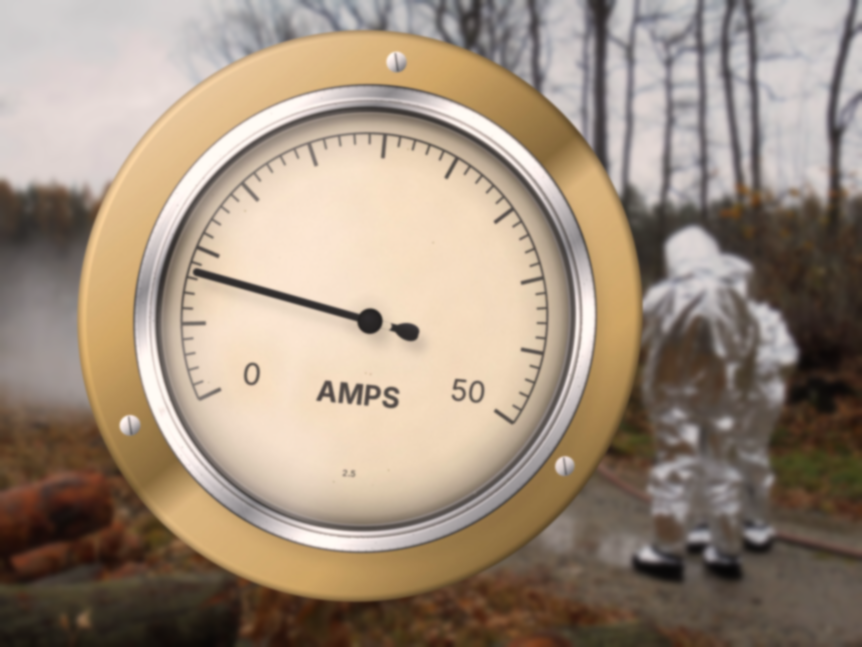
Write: 8.5 A
